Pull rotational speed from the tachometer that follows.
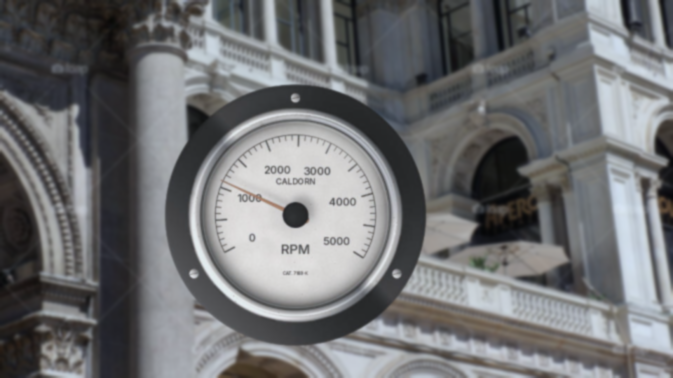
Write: 1100 rpm
